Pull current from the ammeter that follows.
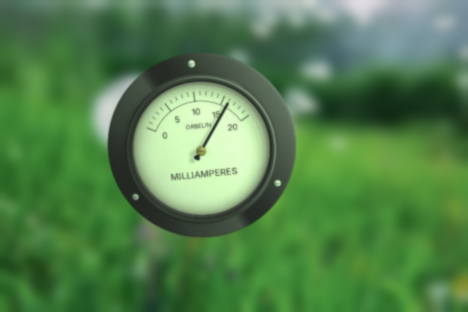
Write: 16 mA
